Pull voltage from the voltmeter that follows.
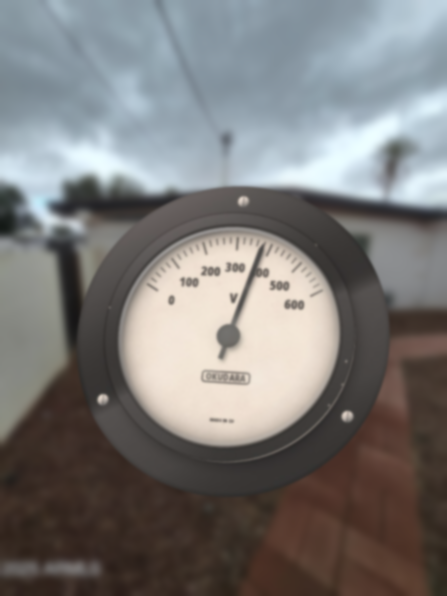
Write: 380 V
